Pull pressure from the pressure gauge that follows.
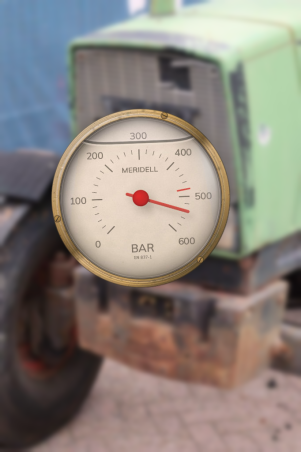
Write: 540 bar
